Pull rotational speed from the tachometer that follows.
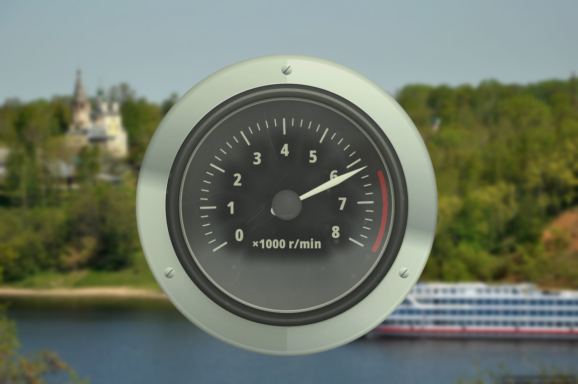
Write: 6200 rpm
